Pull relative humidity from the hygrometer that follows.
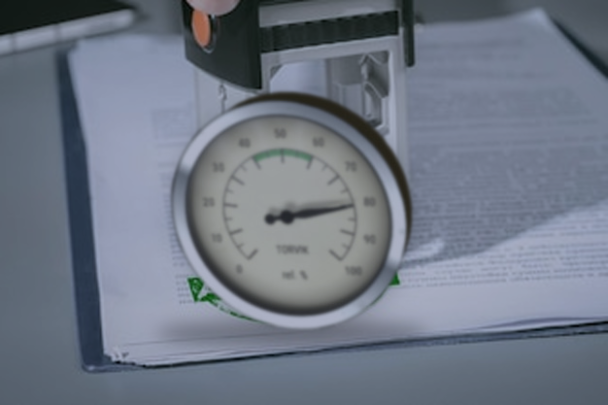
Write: 80 %
